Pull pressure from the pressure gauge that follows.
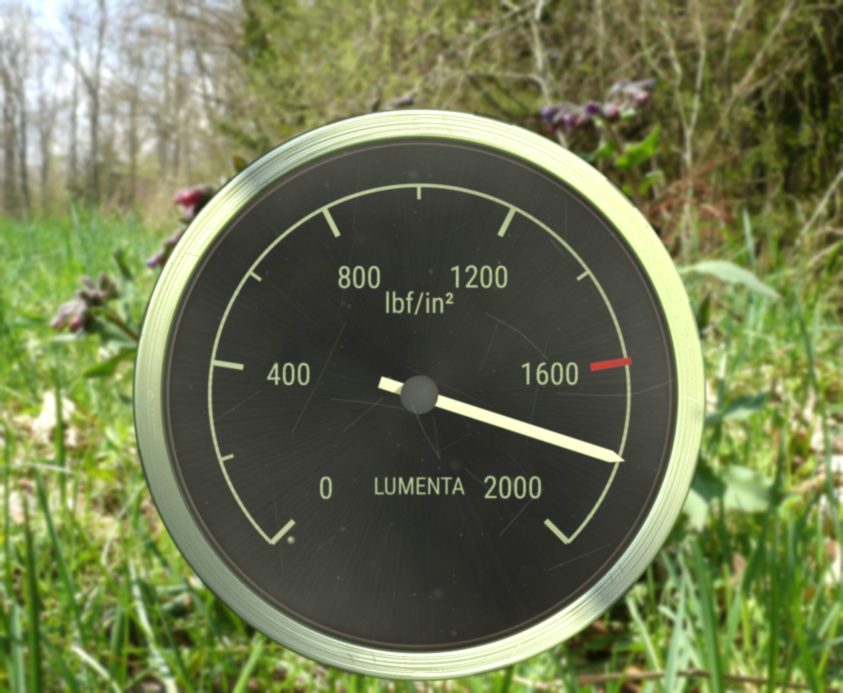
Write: 1800 psi
